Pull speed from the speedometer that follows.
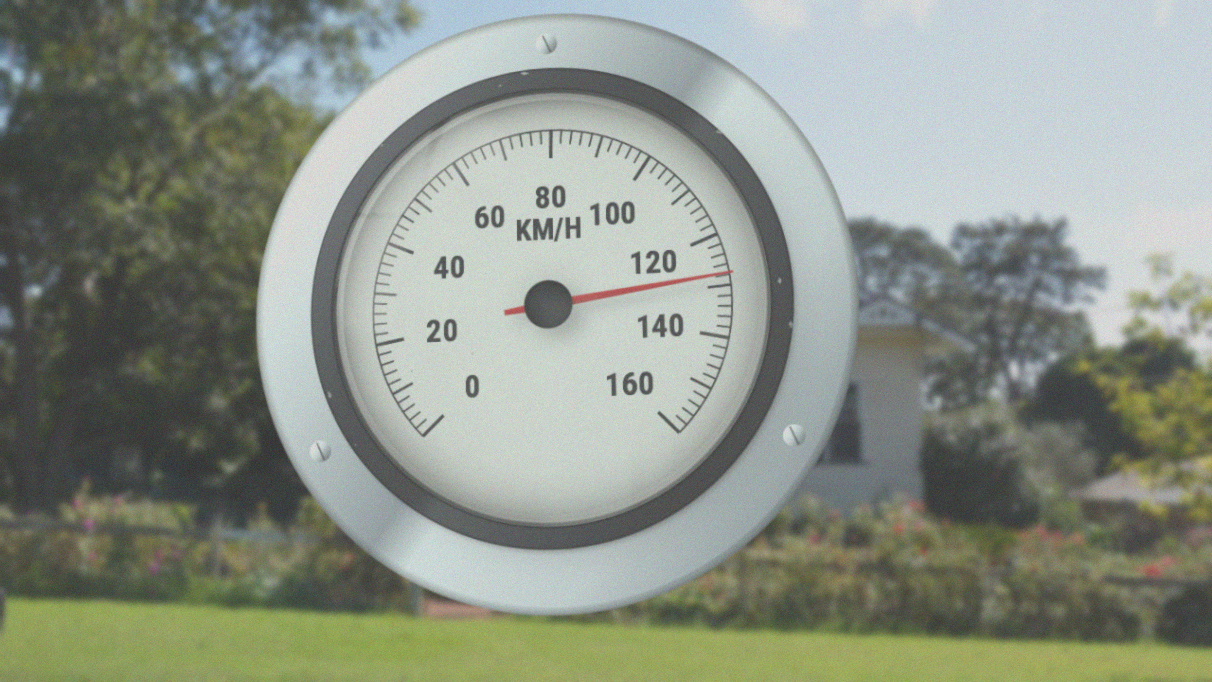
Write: 128 km/h
